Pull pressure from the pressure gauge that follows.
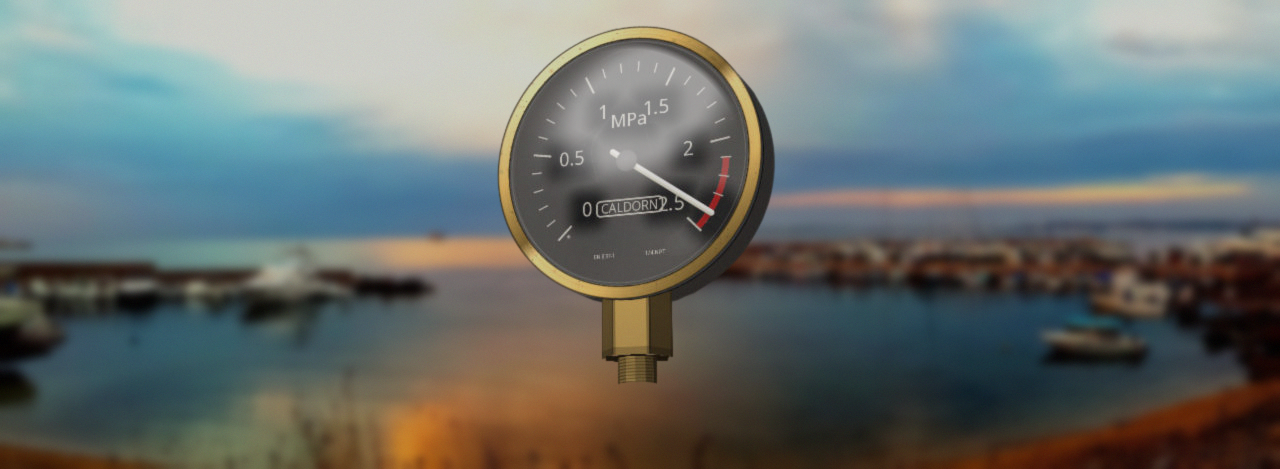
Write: 2.4 MPa
